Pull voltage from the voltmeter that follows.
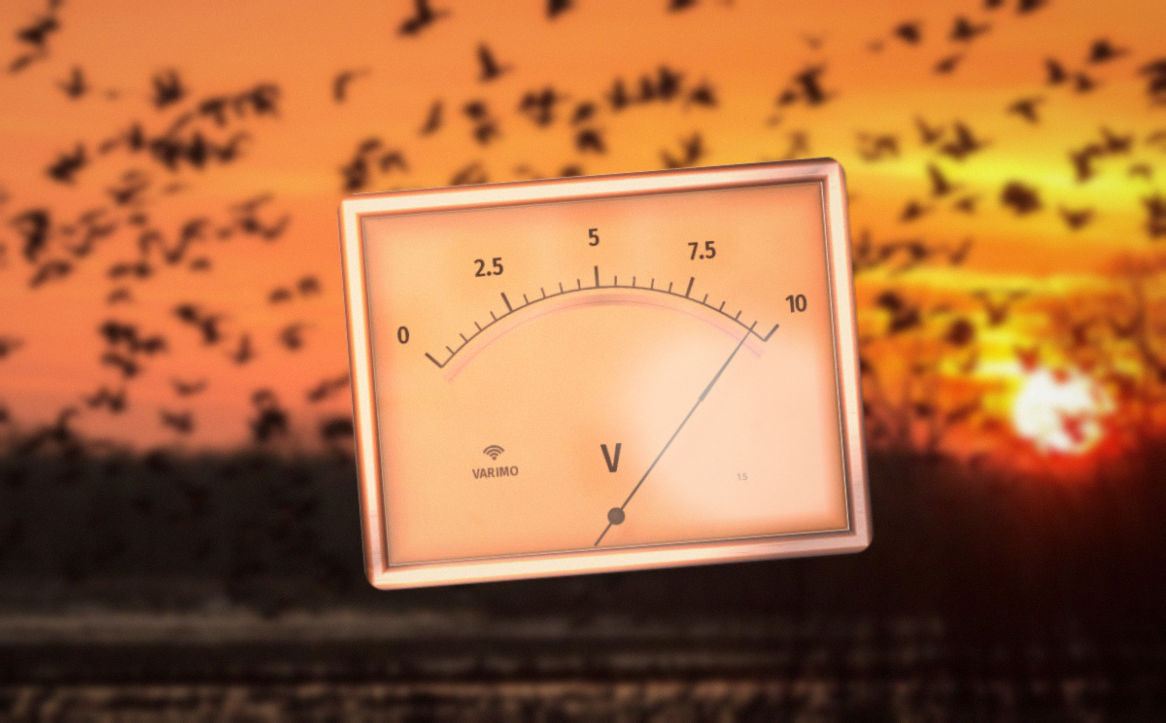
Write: 9.5 V
